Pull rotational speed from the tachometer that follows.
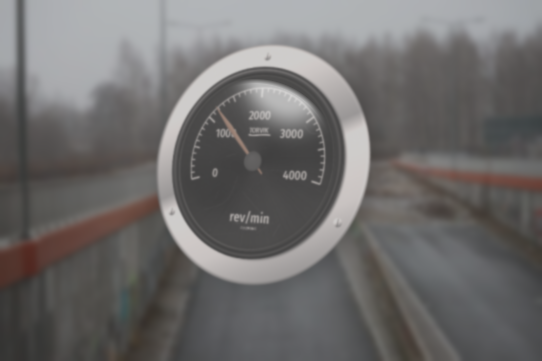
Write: 1200 rpm
